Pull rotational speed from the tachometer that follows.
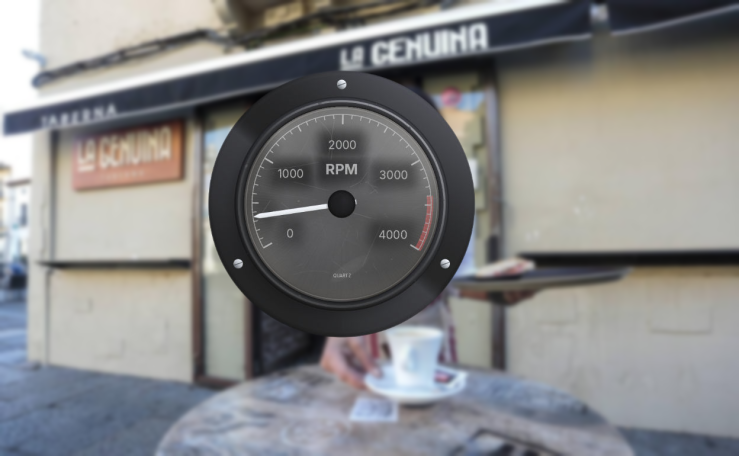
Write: 350 rpm
